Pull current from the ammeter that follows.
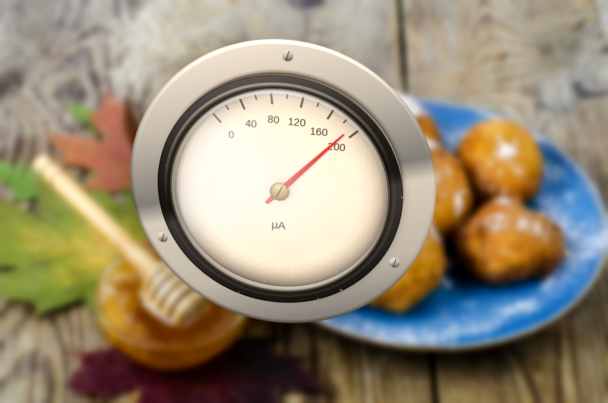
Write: 190 µA
